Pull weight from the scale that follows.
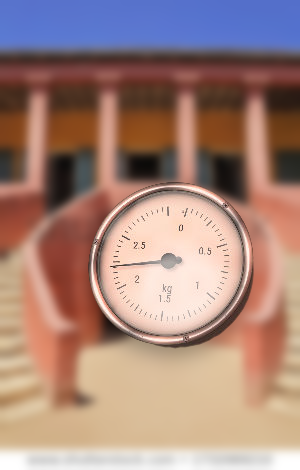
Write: 2.2 kg
